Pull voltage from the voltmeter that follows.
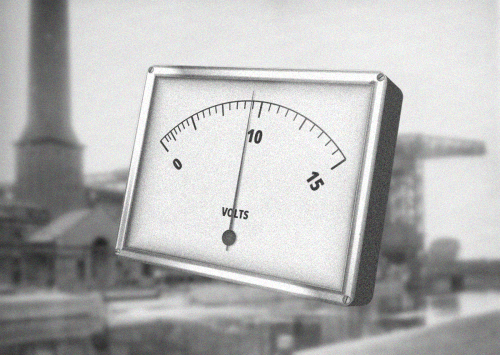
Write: 9.5 V
